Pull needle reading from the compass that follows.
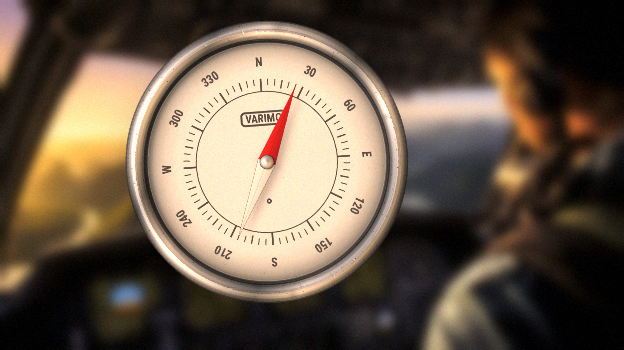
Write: 25 °
